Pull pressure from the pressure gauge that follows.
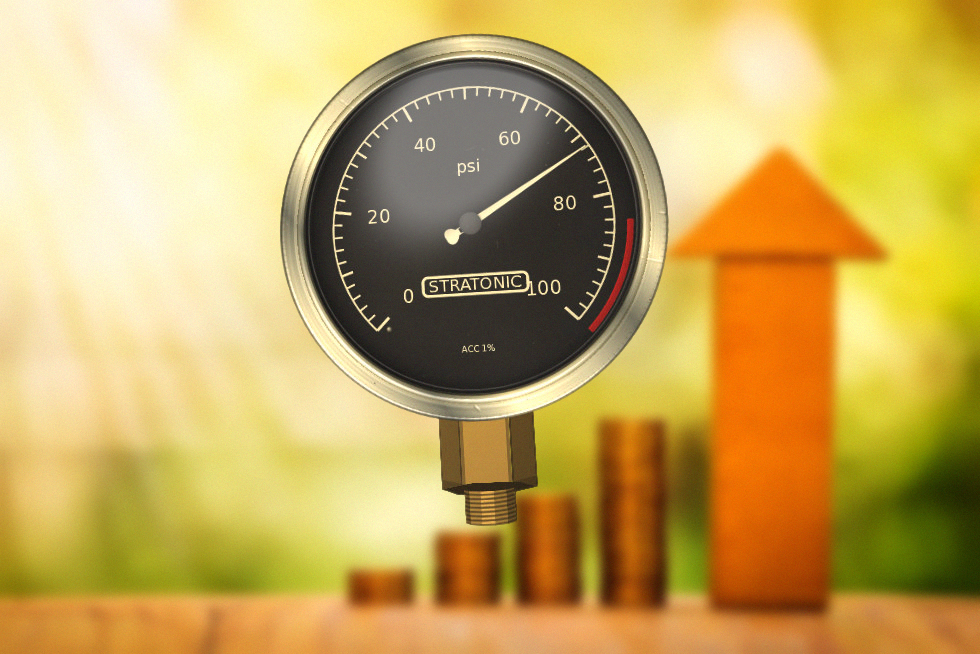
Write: 72 psi
